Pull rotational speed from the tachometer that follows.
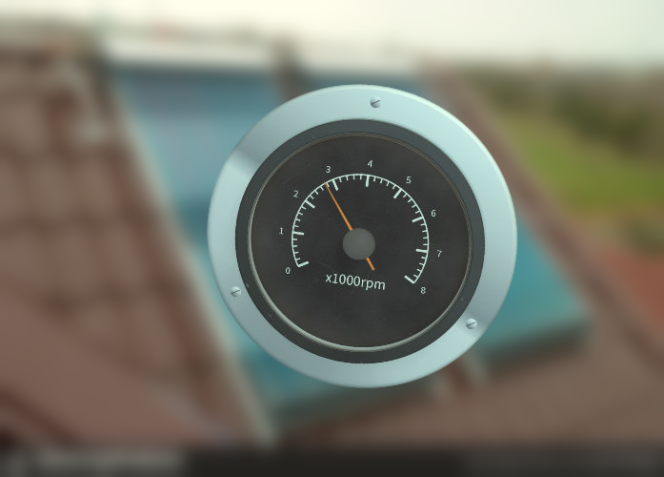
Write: 2800 rpm
